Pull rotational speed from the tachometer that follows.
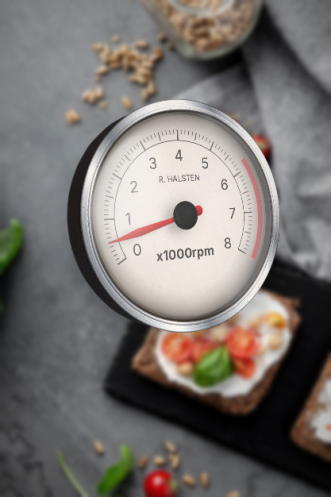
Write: 500 rpm
